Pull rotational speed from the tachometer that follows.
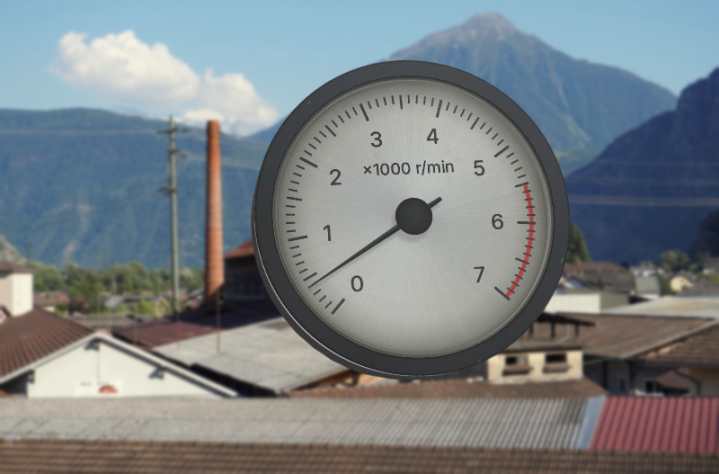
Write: 400 rpm
